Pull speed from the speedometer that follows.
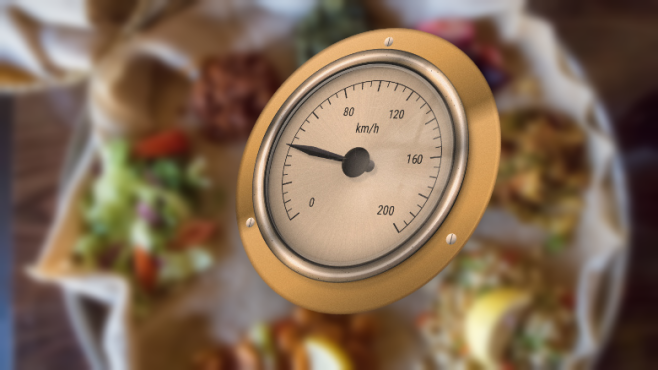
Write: 40 km/h
